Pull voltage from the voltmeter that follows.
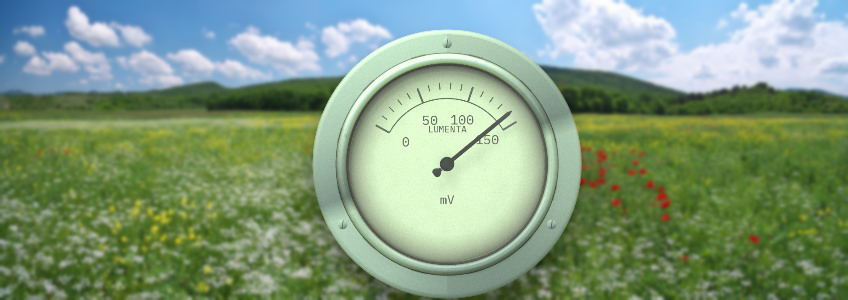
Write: 140 mV
